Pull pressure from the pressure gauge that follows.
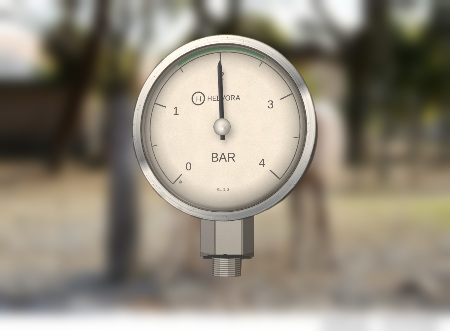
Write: 2 bar
